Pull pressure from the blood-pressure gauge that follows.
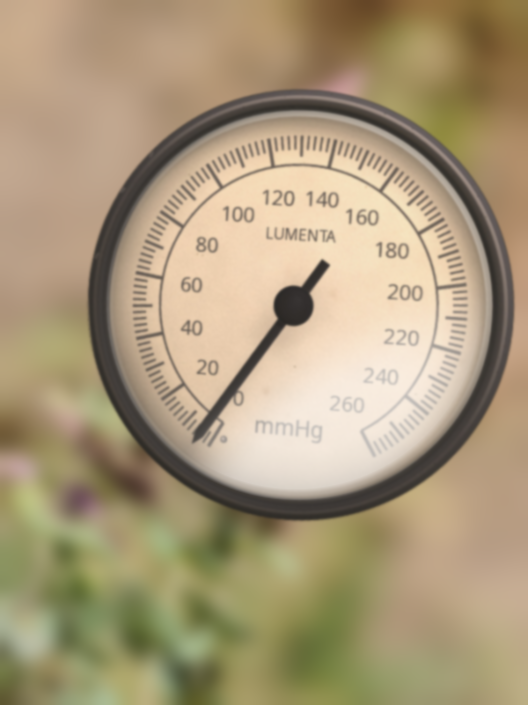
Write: 4 mmHg
